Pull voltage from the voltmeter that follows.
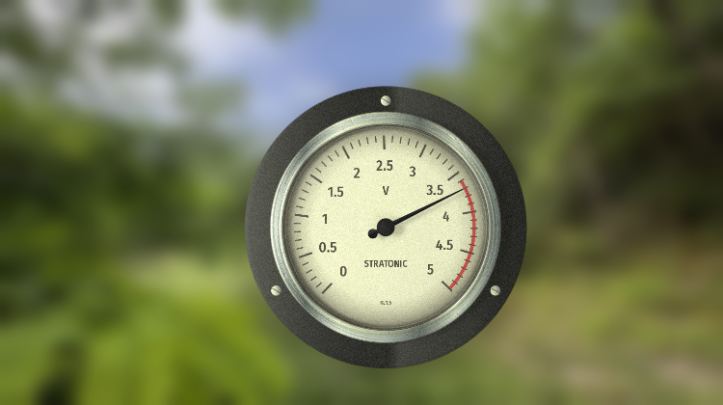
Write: 3.7 V
